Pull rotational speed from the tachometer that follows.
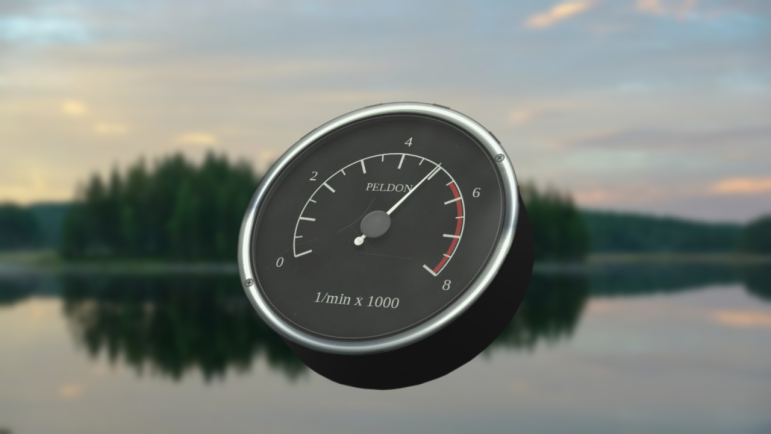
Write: 5000 rpm
